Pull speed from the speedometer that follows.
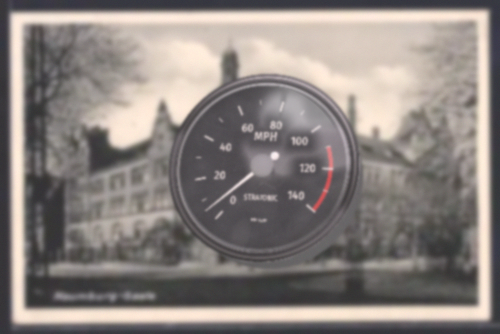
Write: 5 mph
